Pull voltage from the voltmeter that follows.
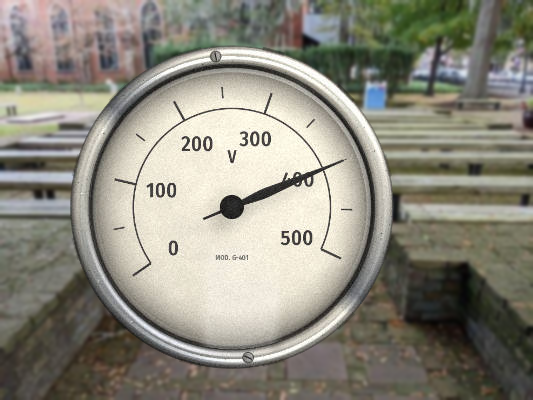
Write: 400 V
